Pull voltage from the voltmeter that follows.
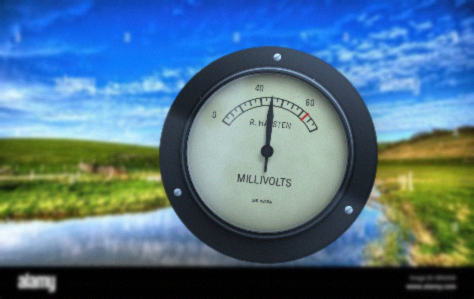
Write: 50 mV
